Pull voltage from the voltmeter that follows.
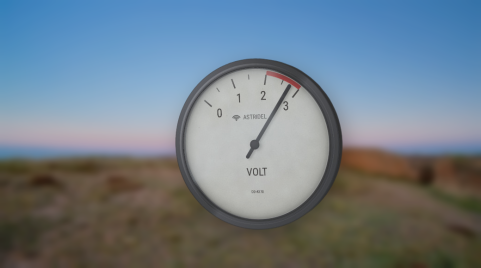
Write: 2.75 V
